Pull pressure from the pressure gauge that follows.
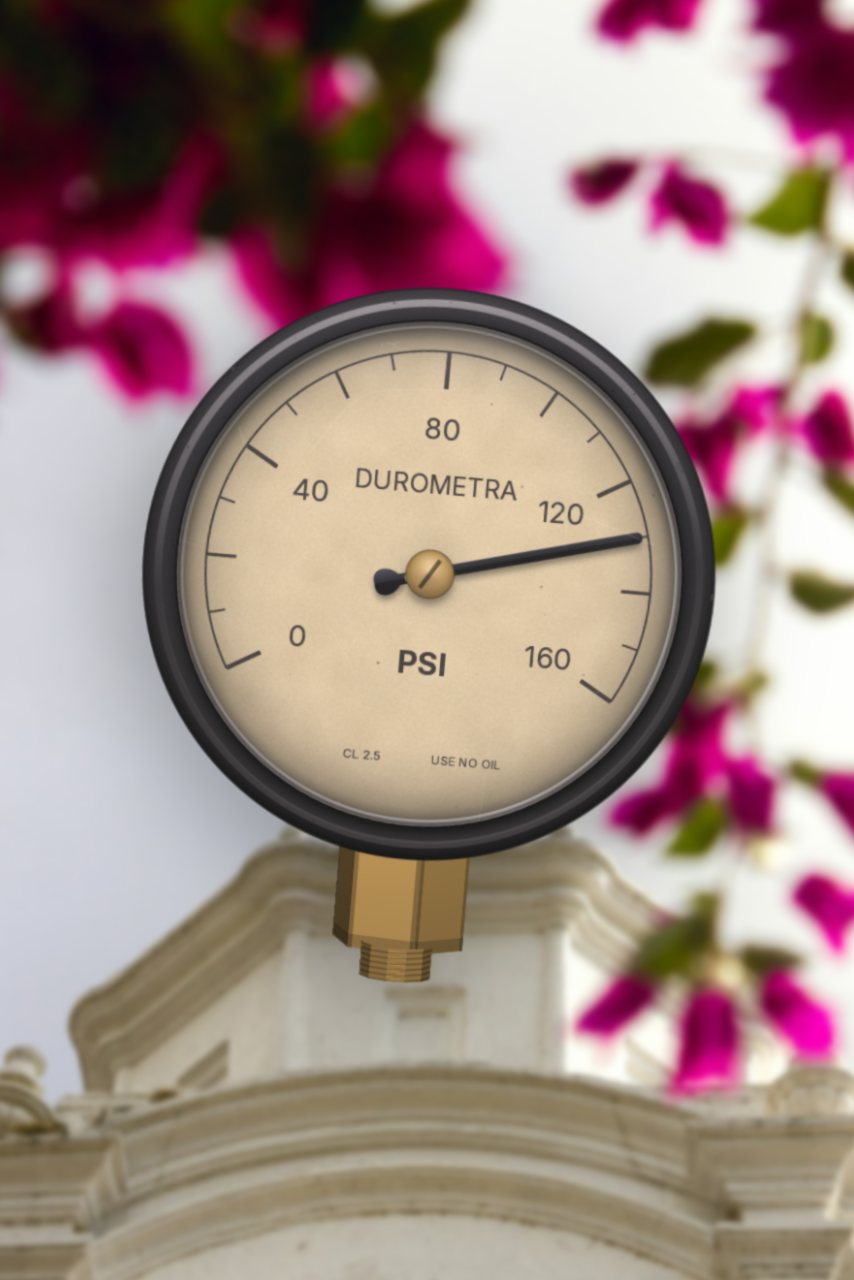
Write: 130 psi
